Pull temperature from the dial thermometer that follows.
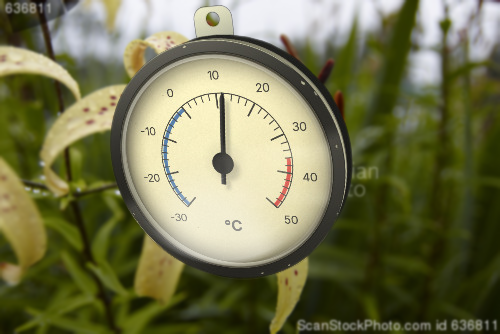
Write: 12 °C
